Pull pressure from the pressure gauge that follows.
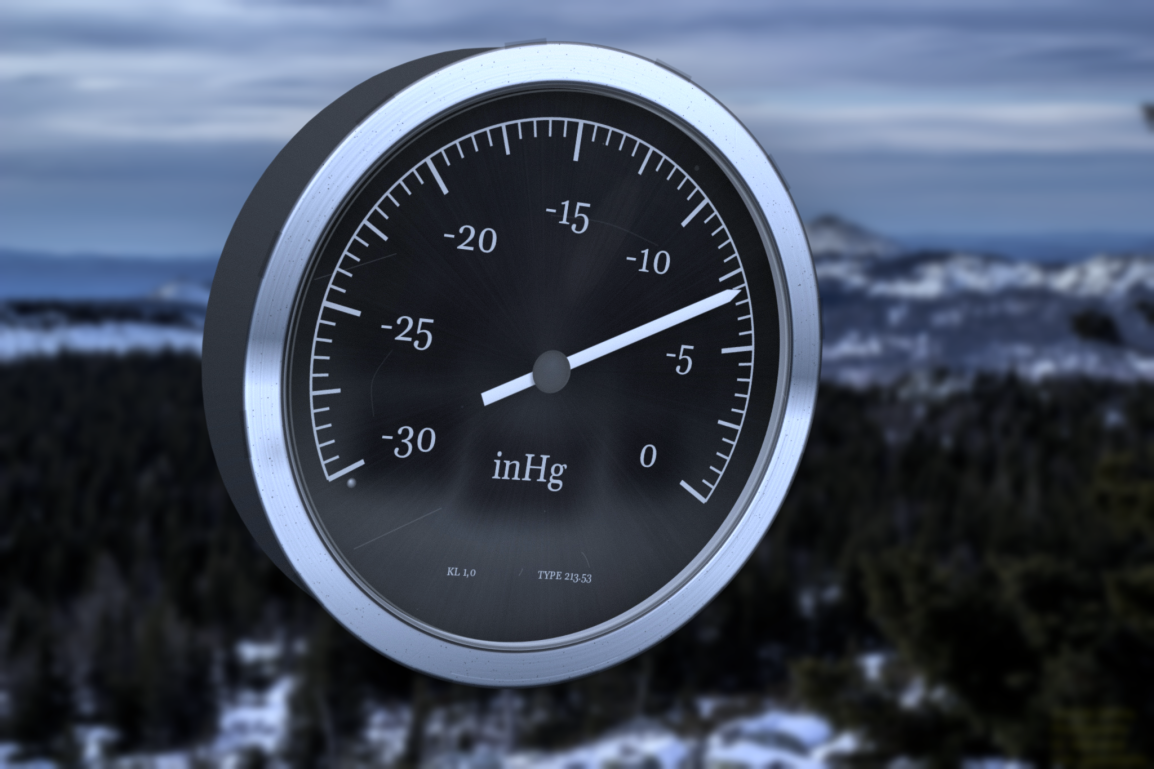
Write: -7 inHg
